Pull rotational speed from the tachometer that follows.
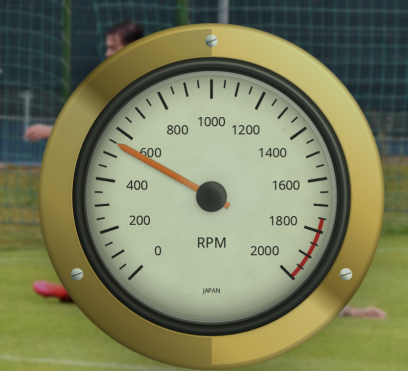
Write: 550 rpm
